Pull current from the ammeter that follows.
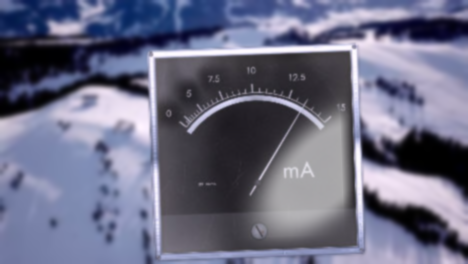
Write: 13.5 mA
